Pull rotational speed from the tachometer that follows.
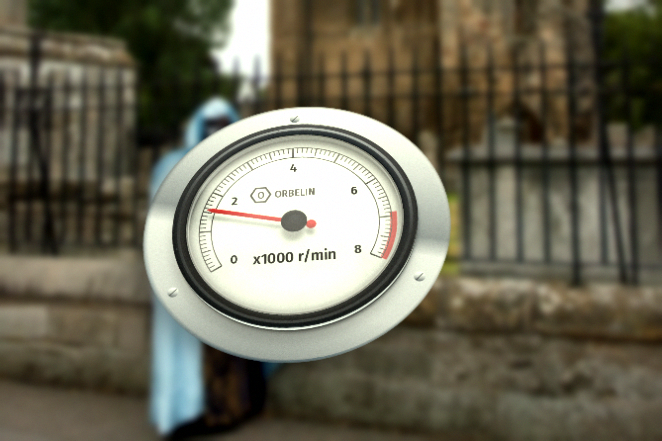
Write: 1500 rpm
